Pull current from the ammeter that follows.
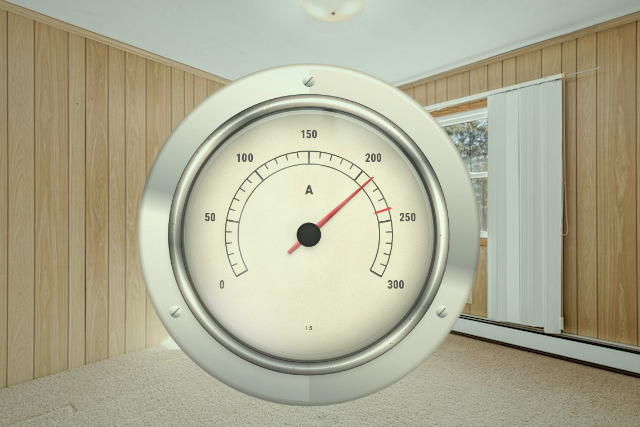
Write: 210 A
